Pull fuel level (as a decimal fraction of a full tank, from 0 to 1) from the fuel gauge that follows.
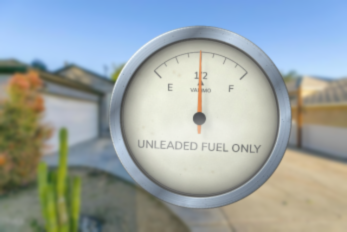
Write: 0.5
